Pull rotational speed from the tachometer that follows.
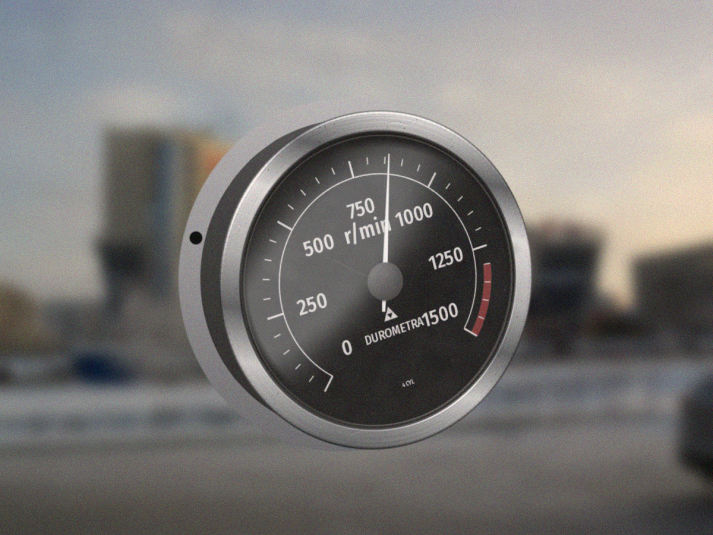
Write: 850 rpm
